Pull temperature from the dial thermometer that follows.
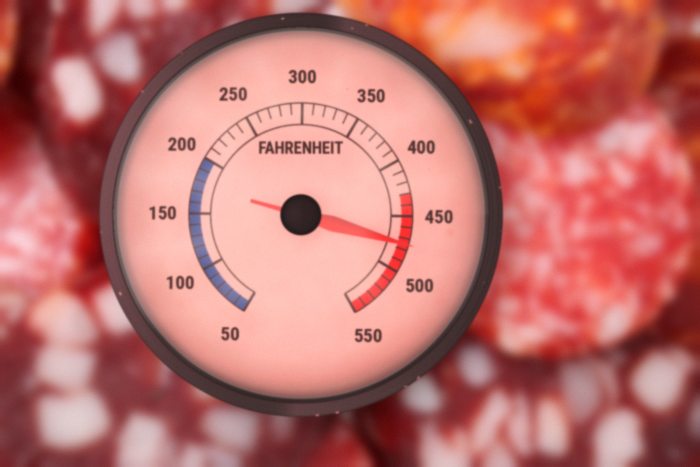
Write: 475 °F
